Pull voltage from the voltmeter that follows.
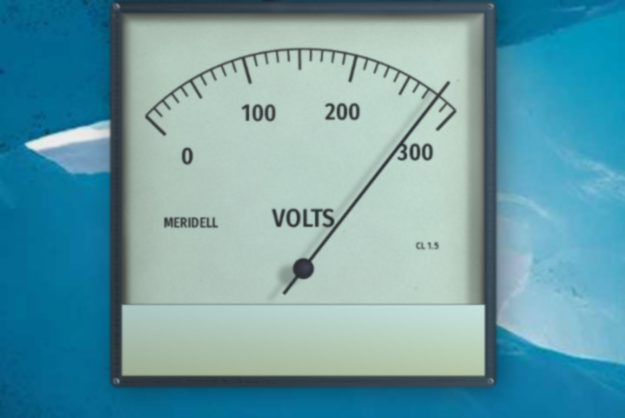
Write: 280 V
